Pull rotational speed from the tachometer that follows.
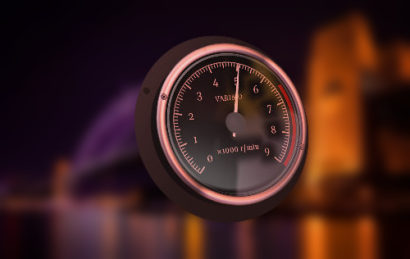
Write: 5000 rpm
